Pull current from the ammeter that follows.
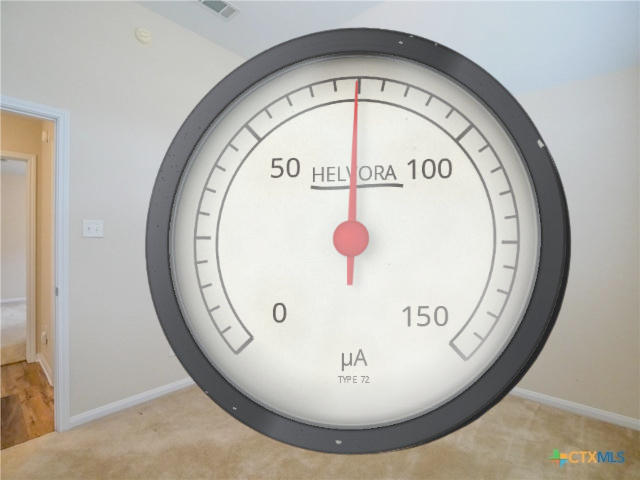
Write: 75 µA
